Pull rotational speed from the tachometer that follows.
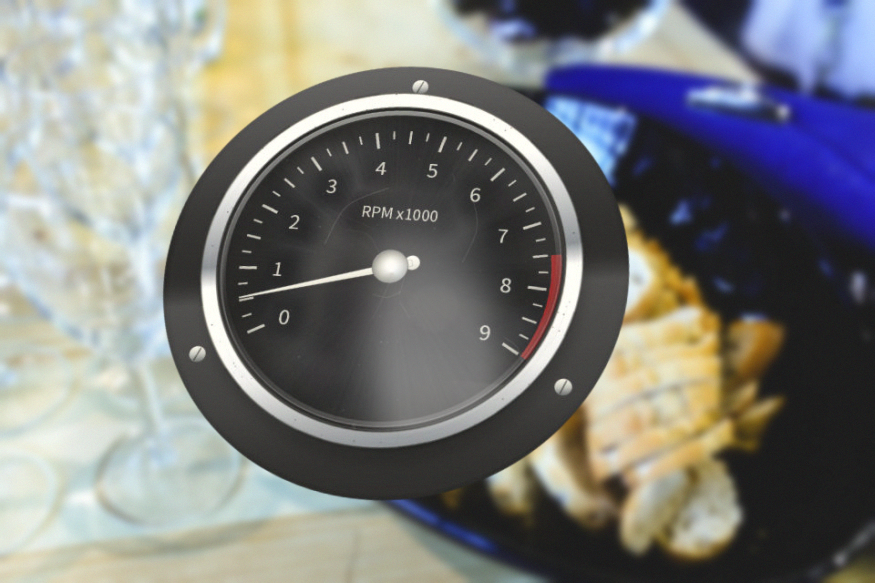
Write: 500 rpm
